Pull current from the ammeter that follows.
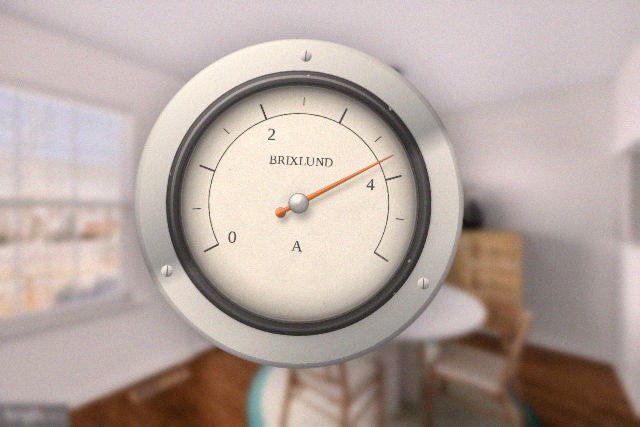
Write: 3.75 A
